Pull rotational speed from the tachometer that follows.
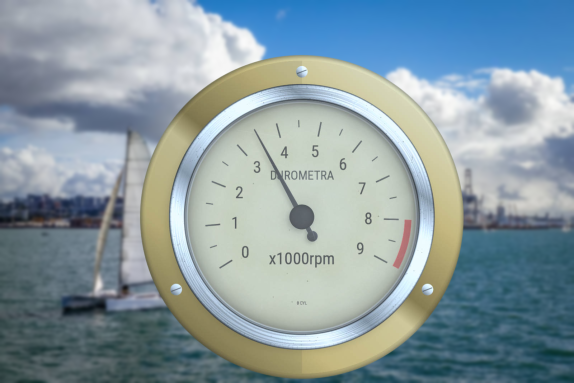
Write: 3500 rpm
